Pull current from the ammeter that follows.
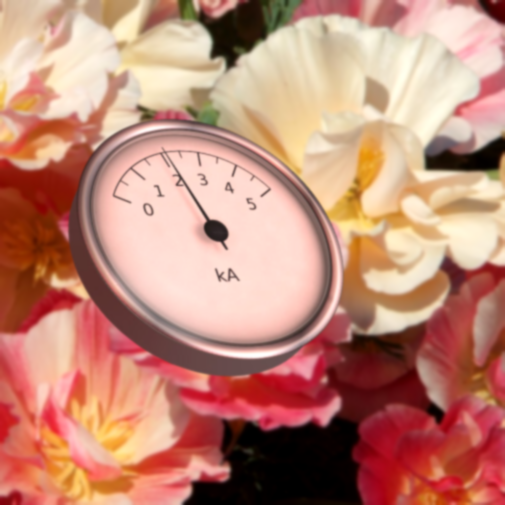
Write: 2 kA
